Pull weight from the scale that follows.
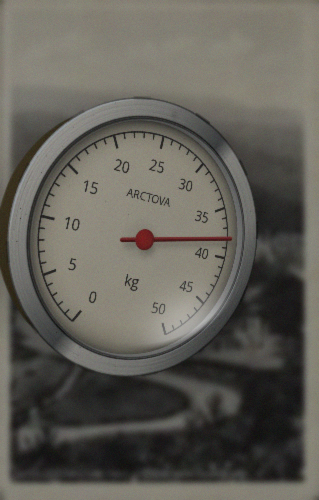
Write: 38 kg
